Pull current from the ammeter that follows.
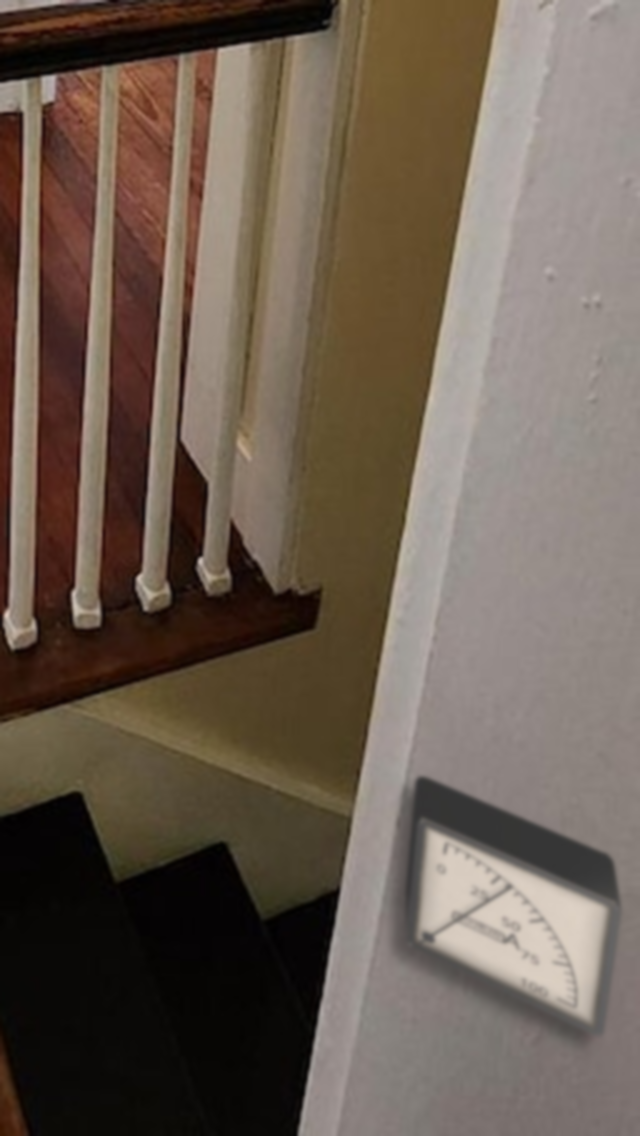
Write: 30 A
